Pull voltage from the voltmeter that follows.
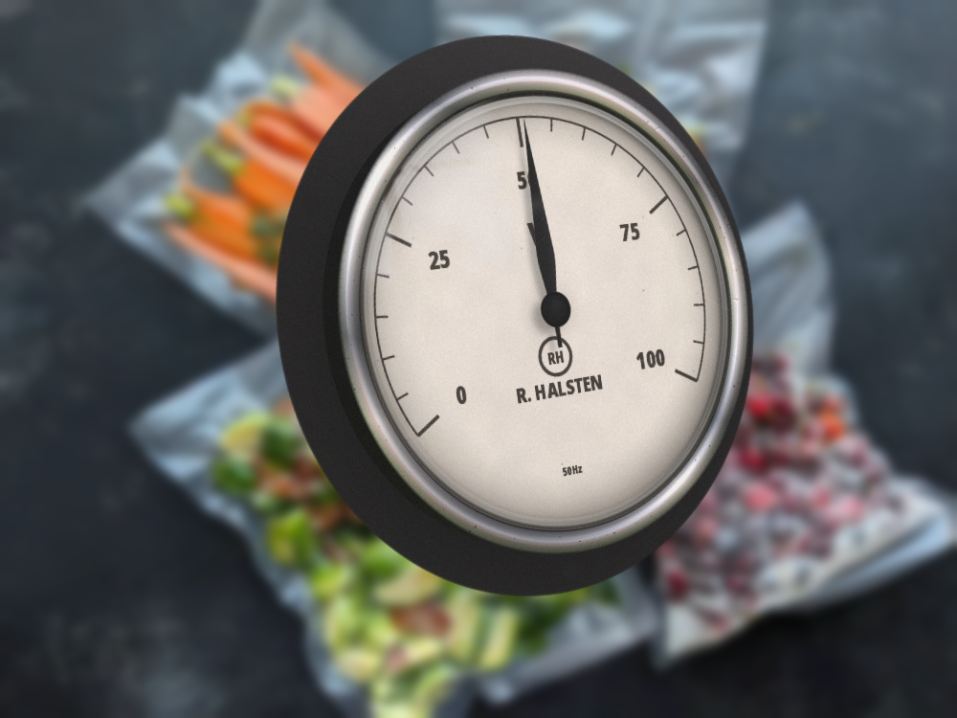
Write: 50 V
